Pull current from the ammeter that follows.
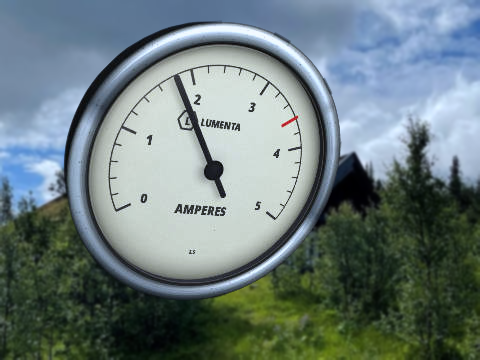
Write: 1.8 A
